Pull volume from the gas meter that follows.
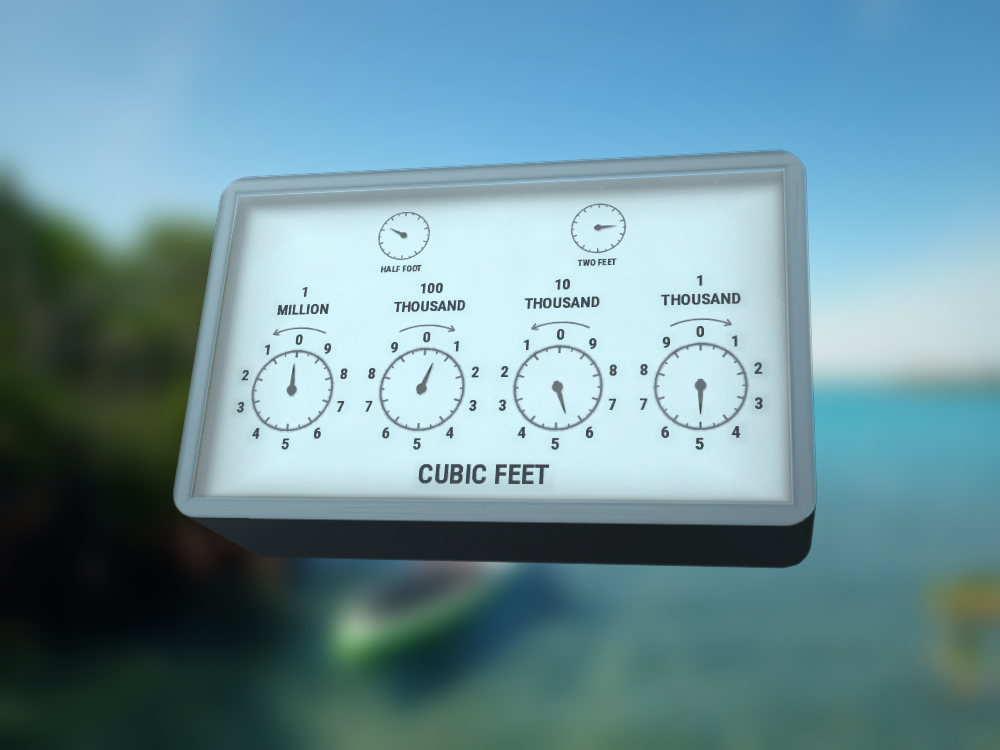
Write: 5500 ft³
